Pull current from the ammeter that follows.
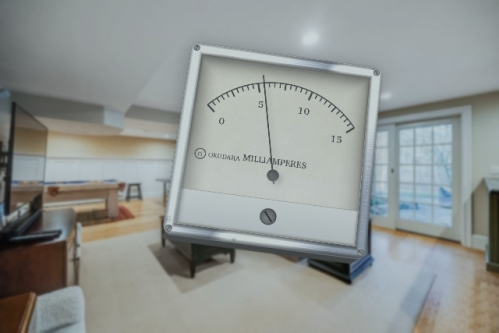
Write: 5.5 mA
